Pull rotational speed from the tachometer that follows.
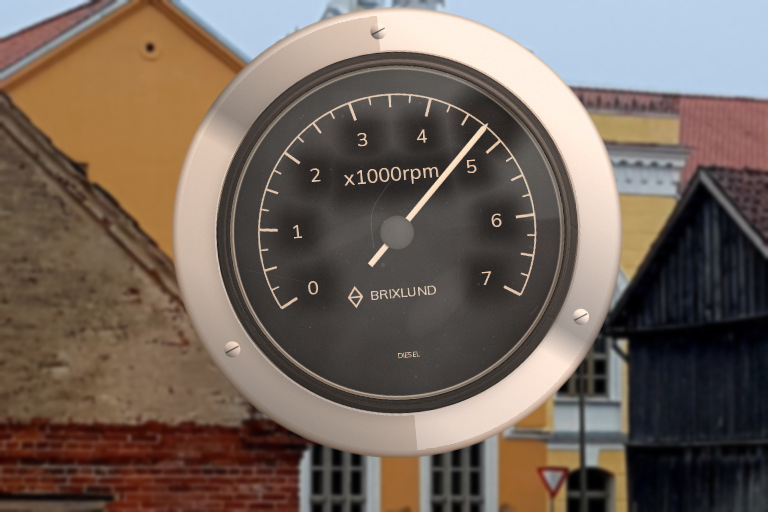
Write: 4750 rpm
